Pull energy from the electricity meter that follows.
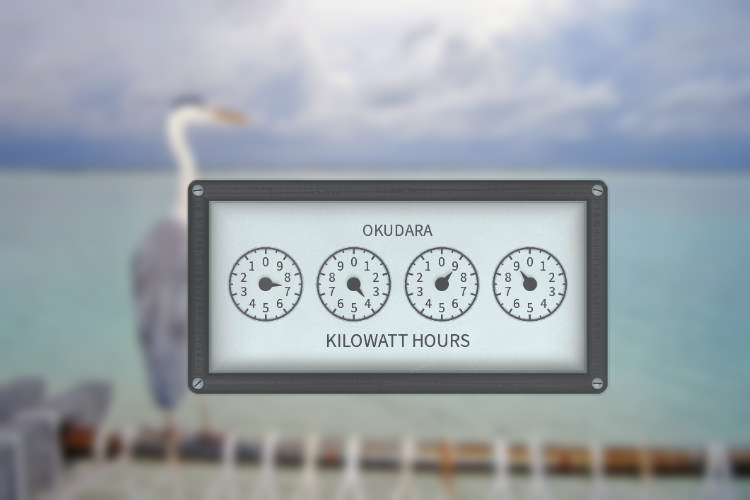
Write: 7389 kWh
